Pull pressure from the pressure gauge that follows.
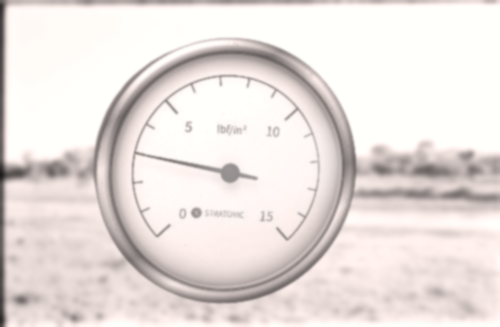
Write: 3 psi
